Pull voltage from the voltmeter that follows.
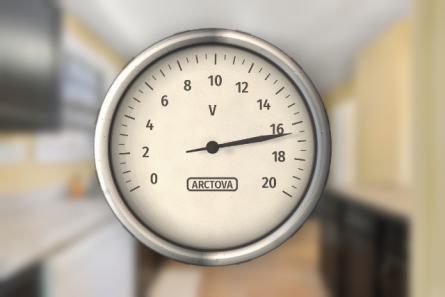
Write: 16.5 V
